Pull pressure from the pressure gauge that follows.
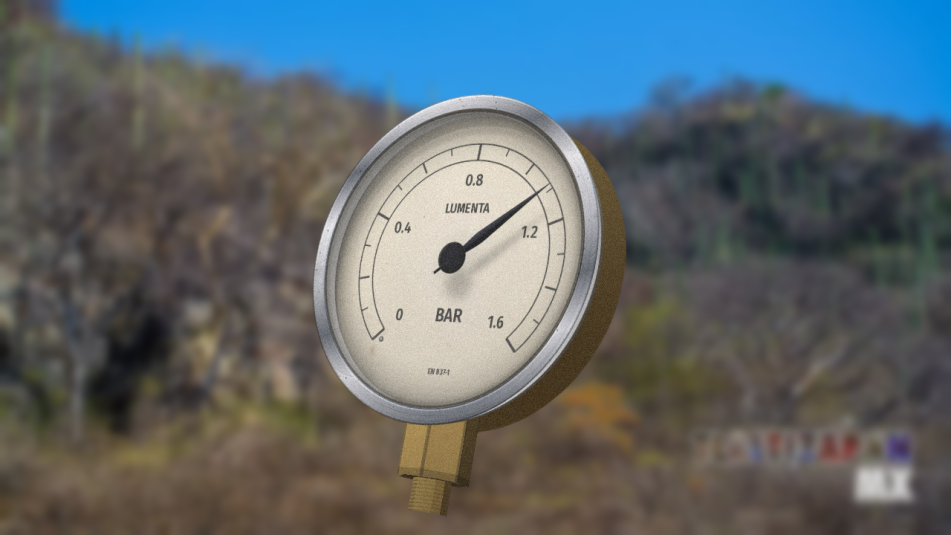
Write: 1.1 bar
